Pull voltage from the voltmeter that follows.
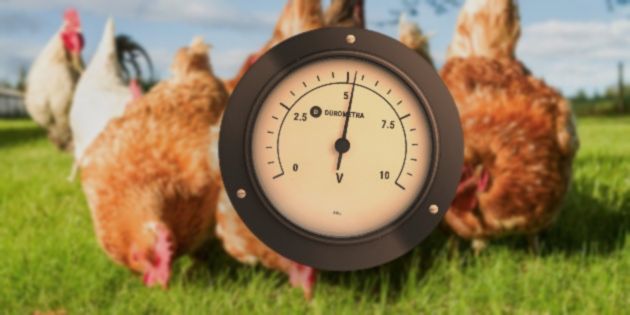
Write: 5.25 V
